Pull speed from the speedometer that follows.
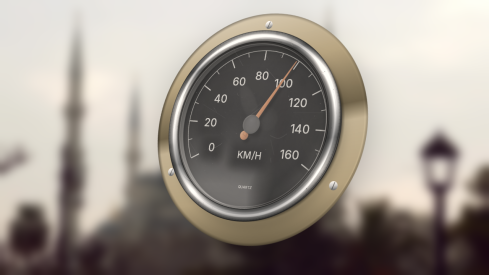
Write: 100 km/h
